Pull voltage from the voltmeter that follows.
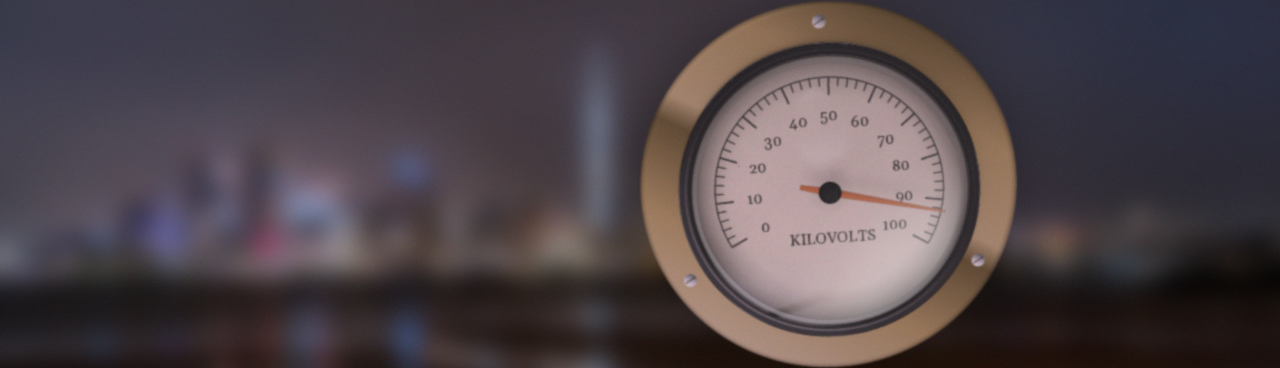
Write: 92 kV
